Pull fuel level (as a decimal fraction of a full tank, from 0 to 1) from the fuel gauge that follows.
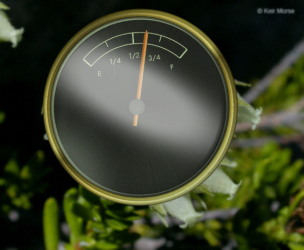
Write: 0.625
